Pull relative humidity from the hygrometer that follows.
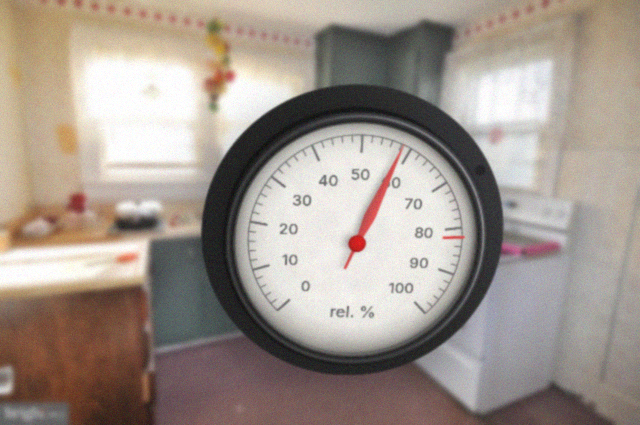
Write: 58 %
